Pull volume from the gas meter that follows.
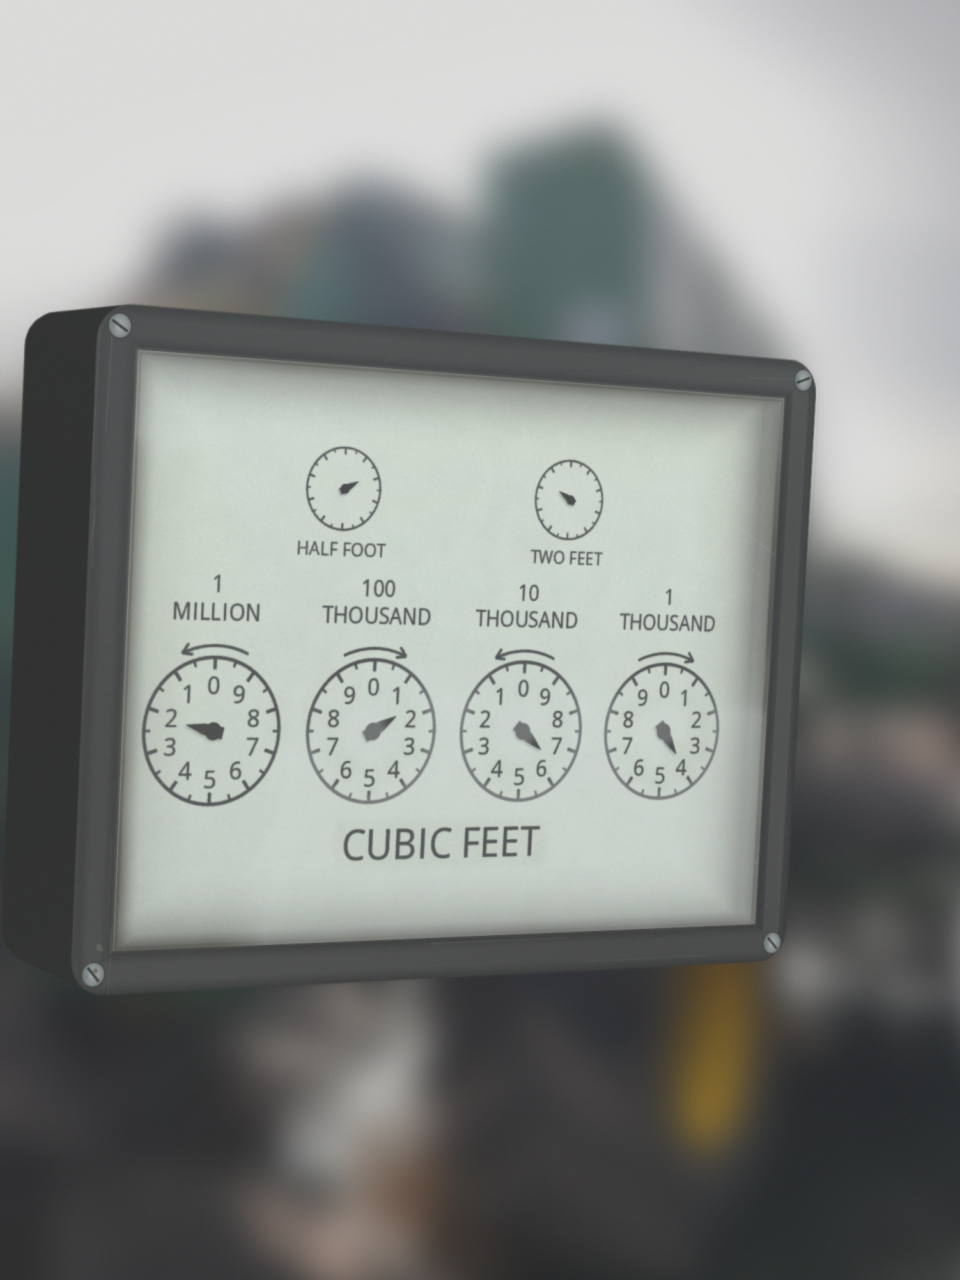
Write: 216400 ft³
